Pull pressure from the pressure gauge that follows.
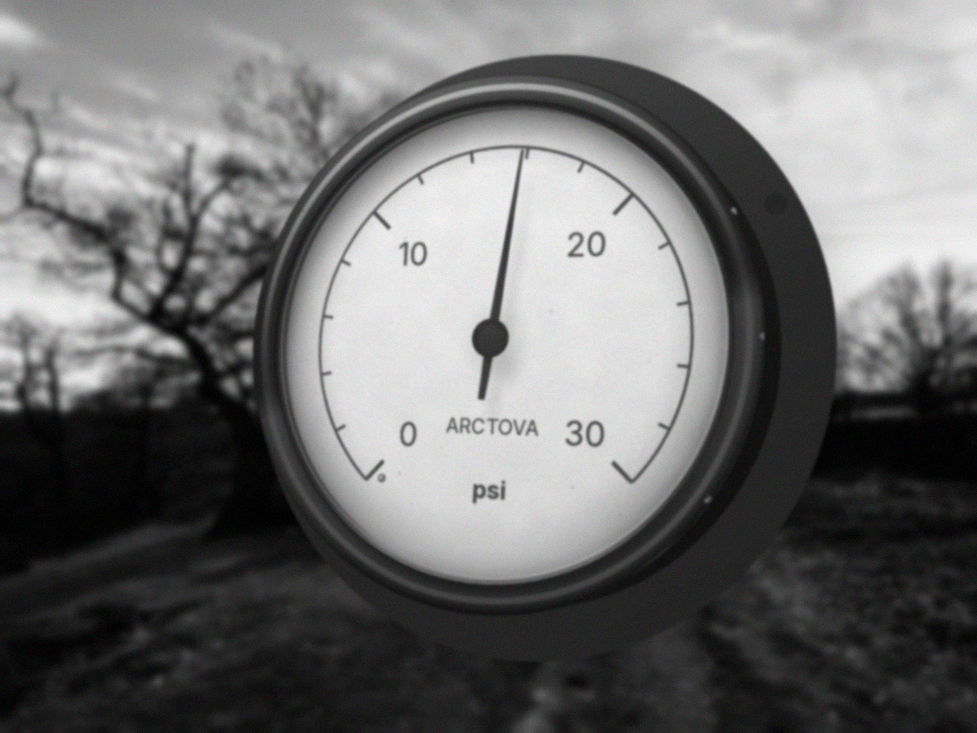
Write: 16 psi
